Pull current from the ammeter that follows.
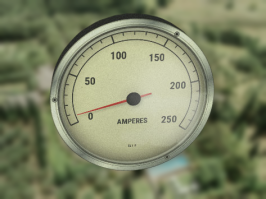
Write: 10 A
